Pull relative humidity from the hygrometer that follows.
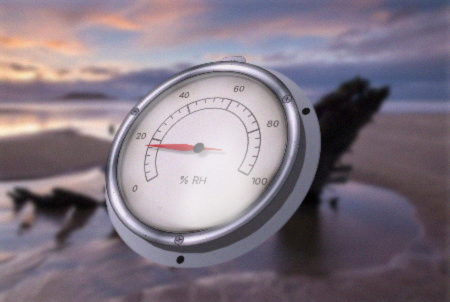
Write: 16 %
